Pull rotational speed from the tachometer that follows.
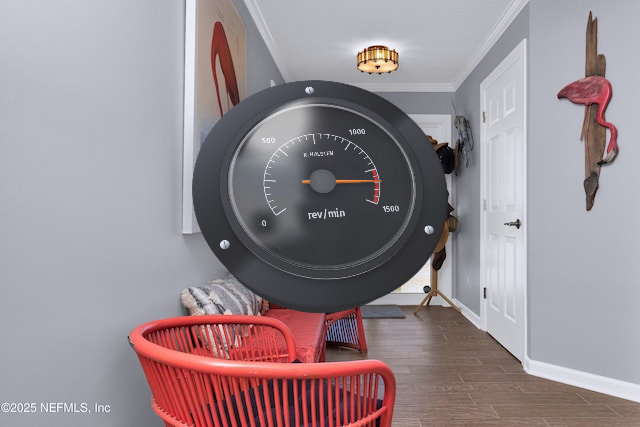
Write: 1350 rpm
